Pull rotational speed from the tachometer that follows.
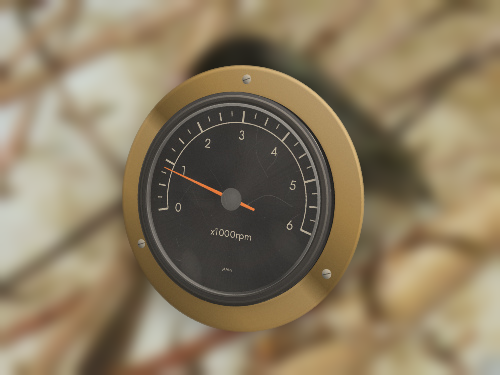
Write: 875 rpm
